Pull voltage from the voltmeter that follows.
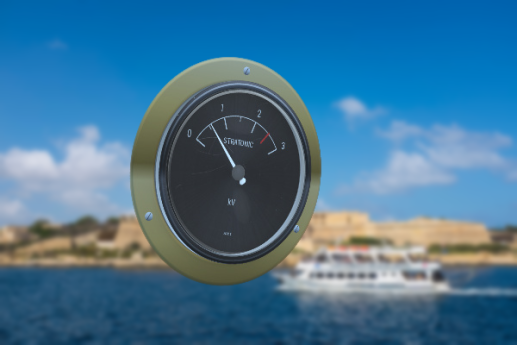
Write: 0.5 kV
